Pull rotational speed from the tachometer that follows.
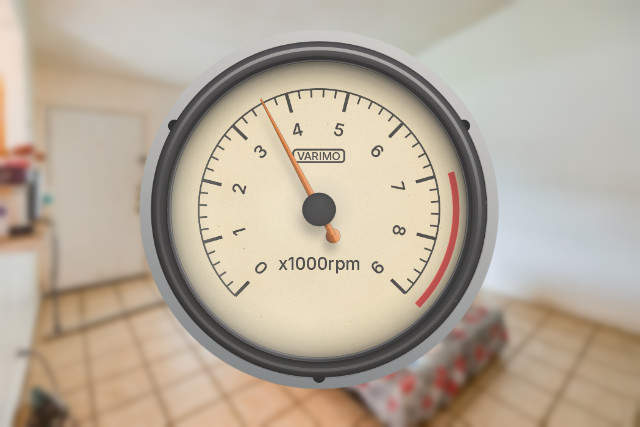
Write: 3600 rpm
